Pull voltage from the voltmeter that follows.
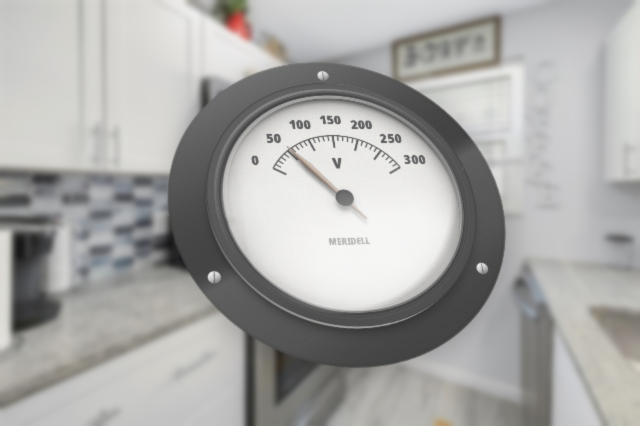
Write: 50 V
